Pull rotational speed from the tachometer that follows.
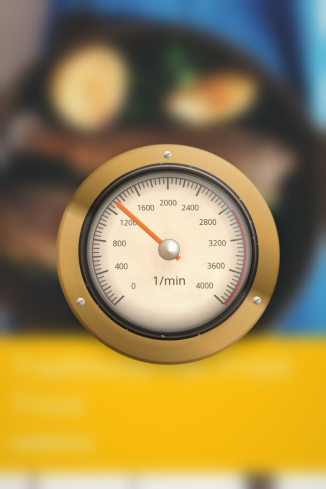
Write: 1300 rpm
